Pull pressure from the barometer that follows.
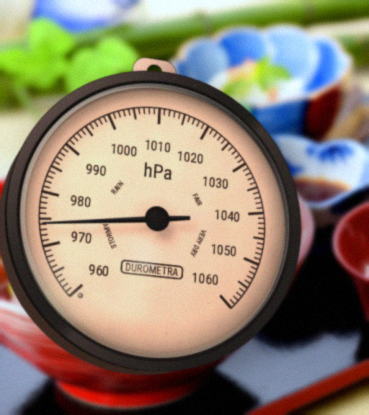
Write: 974 hPa
